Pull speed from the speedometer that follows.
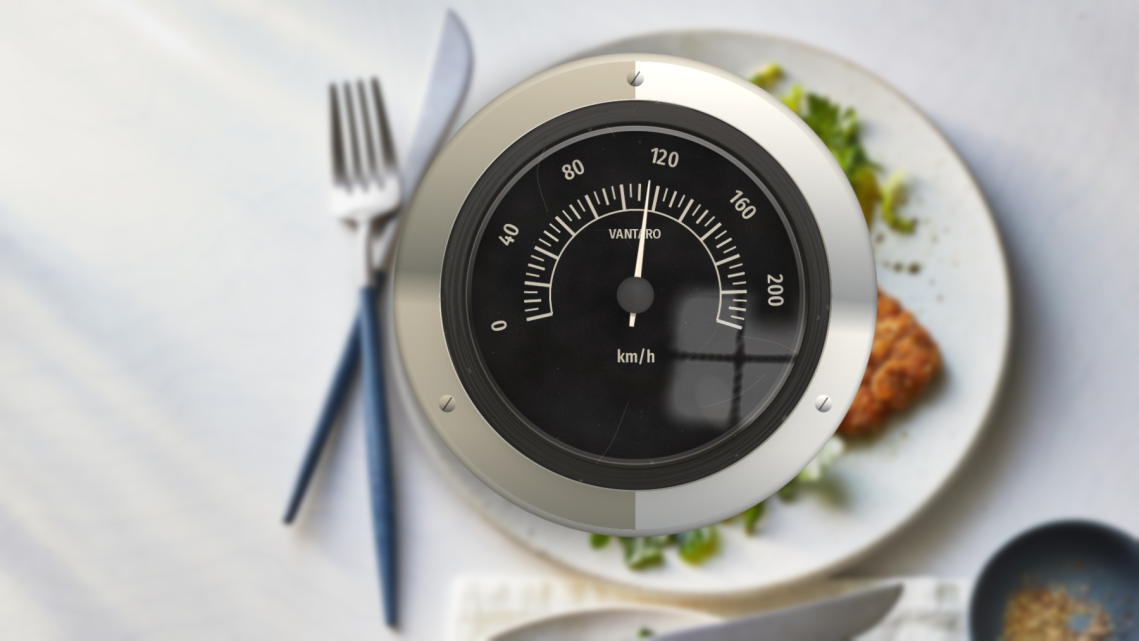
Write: 115 km/h
